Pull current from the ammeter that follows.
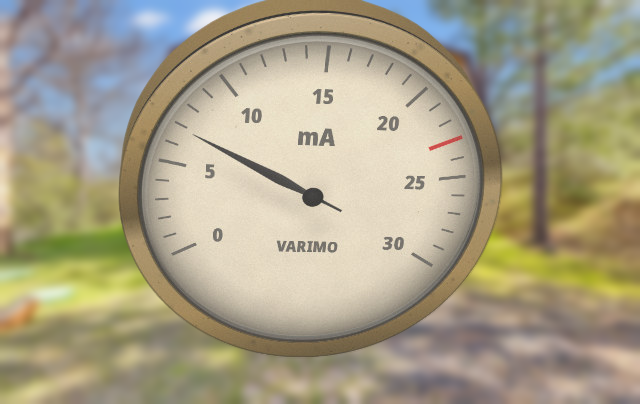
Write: 7 mA
